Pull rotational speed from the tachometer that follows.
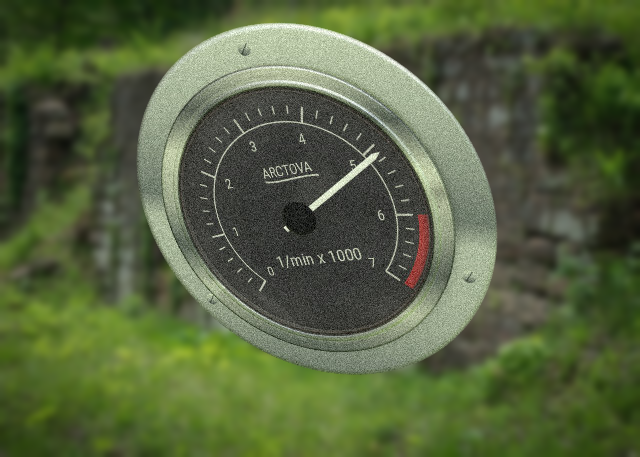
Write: 5100 rpm
